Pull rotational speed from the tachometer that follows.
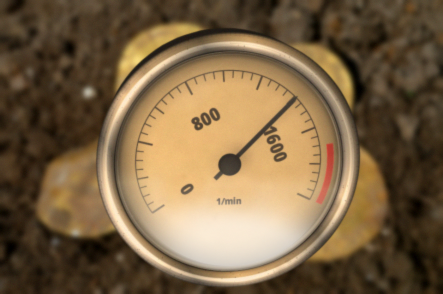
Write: 1400 rpm
